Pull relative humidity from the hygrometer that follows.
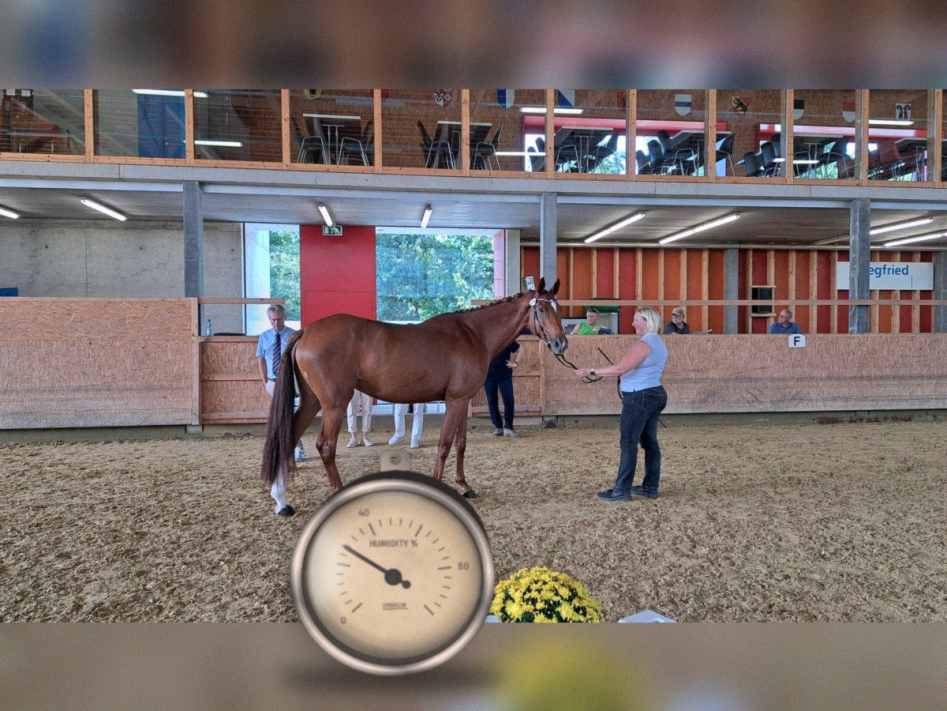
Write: 28 %
